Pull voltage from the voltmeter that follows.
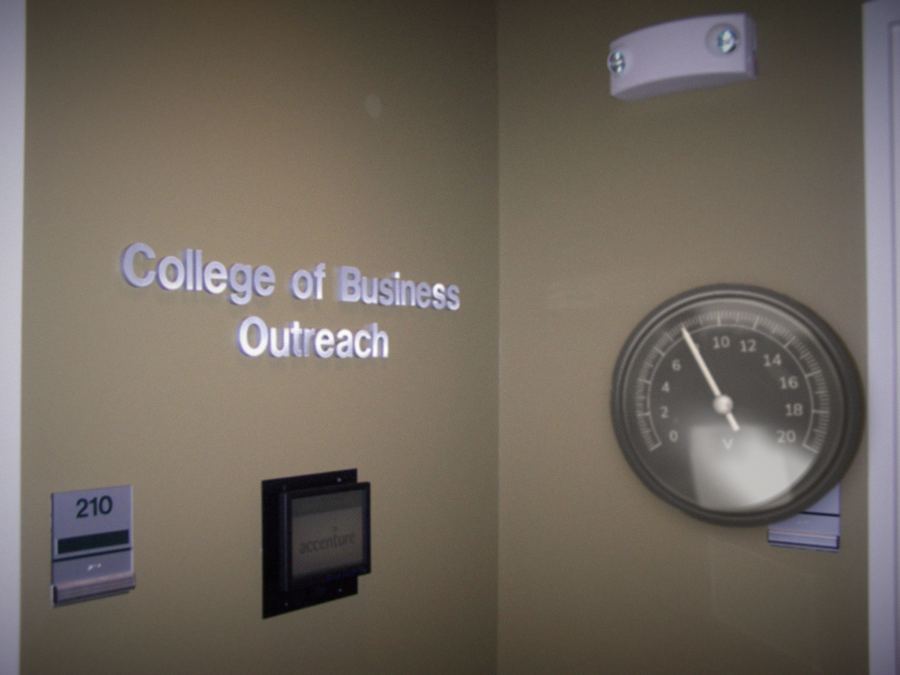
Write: 8 V
